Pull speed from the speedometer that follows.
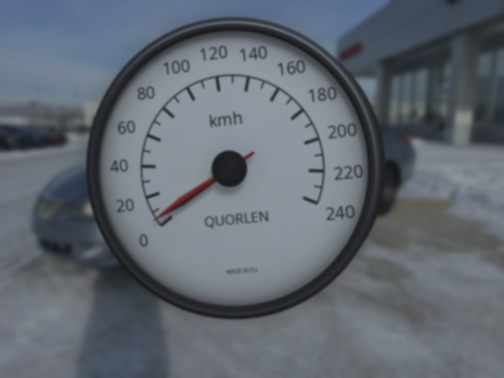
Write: 5 km/h
